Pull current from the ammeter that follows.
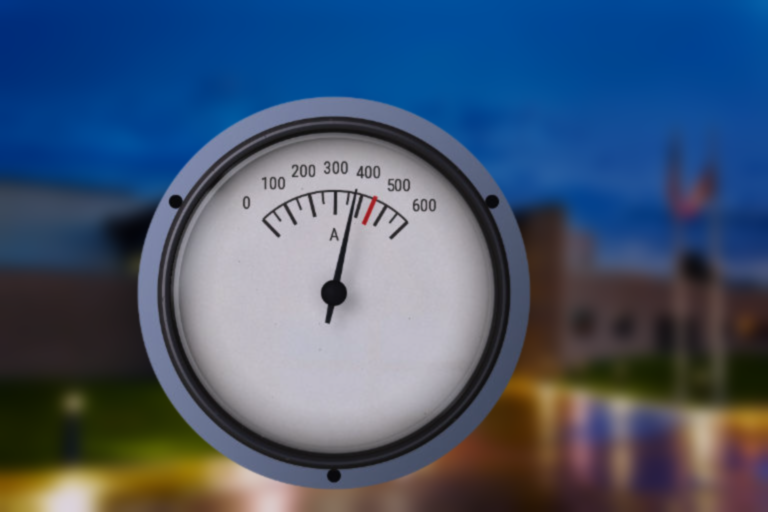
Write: 375 A
